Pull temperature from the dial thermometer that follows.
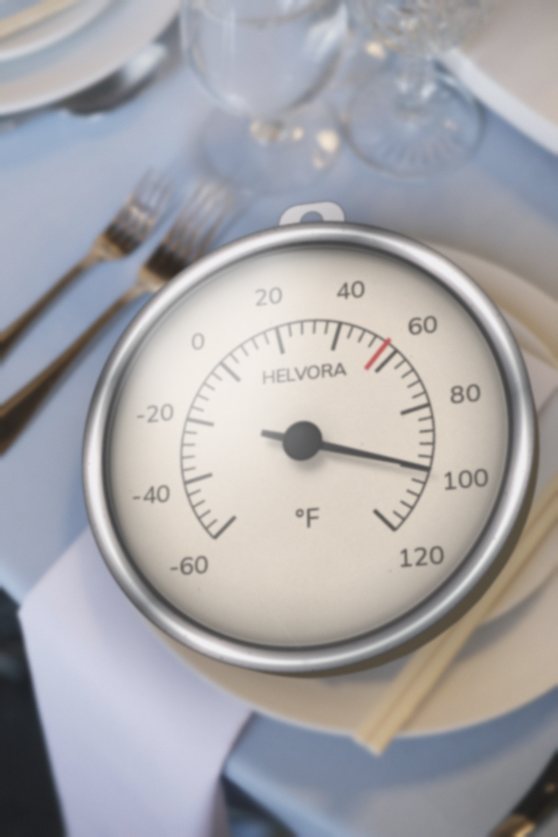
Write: 100 °F
